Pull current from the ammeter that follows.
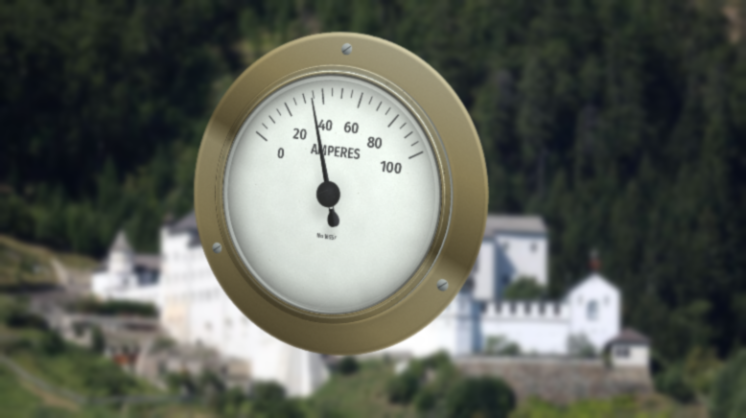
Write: 35 A
